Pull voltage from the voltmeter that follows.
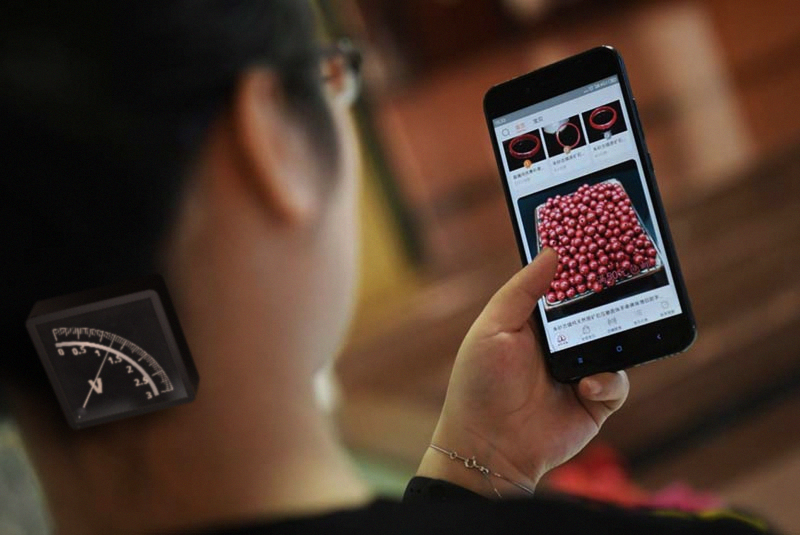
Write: 1.25 V
